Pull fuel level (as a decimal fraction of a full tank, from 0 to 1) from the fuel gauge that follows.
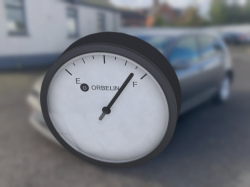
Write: 0.875
